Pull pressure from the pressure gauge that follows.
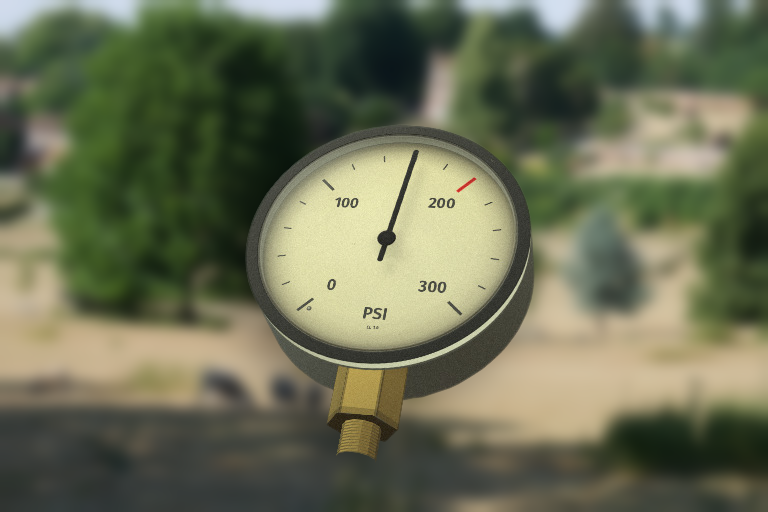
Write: 160 psi
